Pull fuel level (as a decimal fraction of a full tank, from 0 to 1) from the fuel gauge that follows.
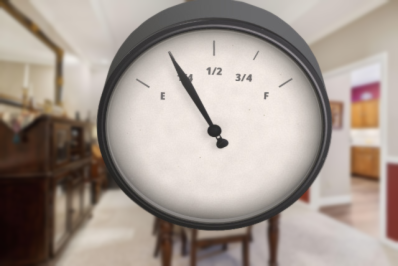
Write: 0.25
